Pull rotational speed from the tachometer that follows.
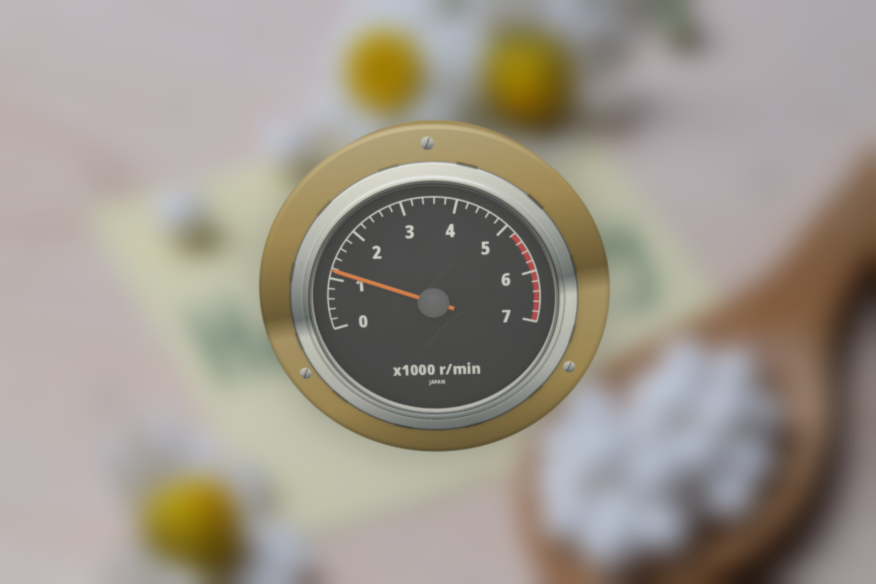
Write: 1200 rpm
